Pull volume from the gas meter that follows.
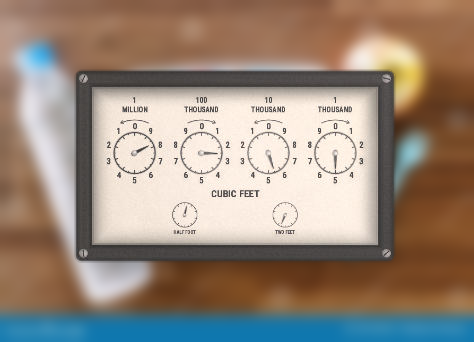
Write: 825500 ft³
